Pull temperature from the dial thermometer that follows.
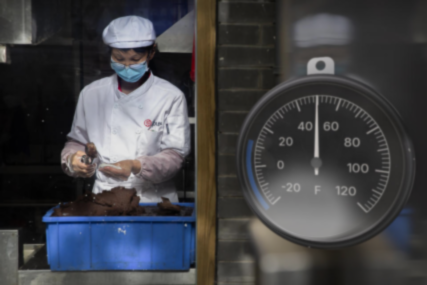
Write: 50 °F
